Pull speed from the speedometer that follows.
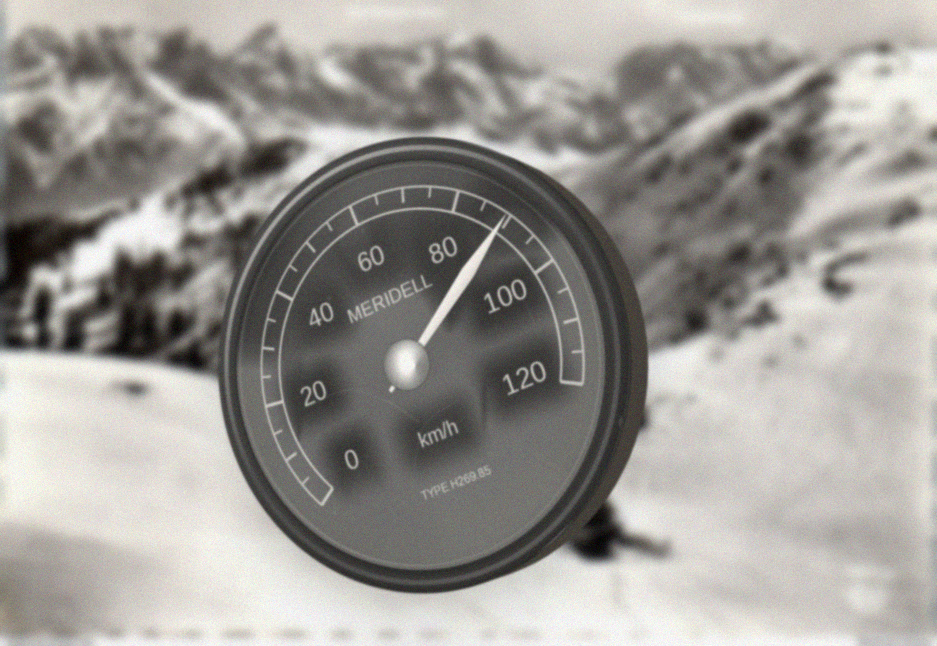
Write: 90 km/h
